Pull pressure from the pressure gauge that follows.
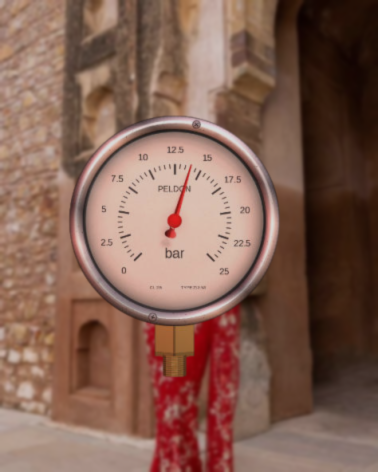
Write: 14 bar
